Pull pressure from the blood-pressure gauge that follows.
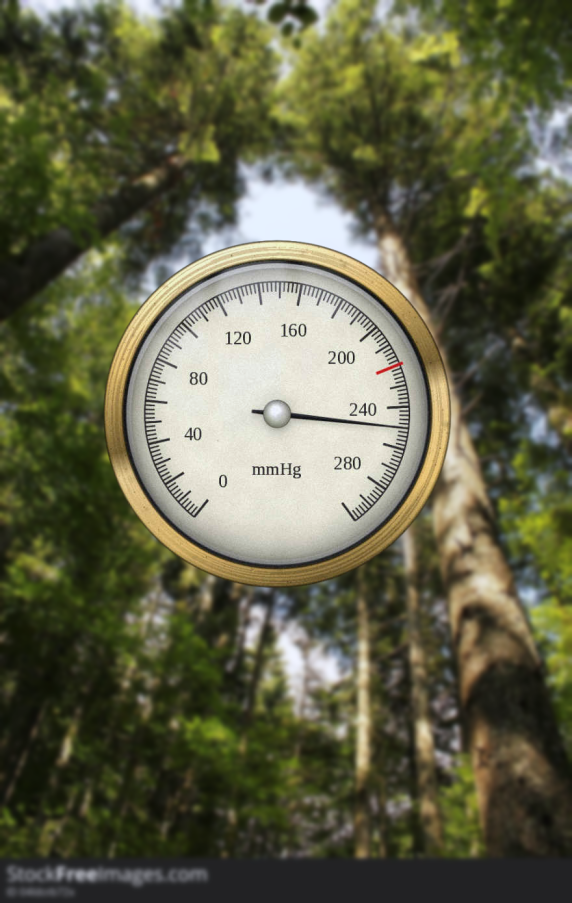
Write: 250 mmHg
